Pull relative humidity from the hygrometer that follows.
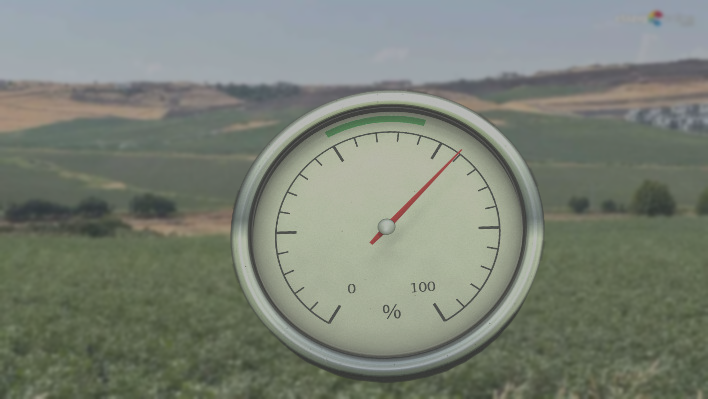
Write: 64 %
